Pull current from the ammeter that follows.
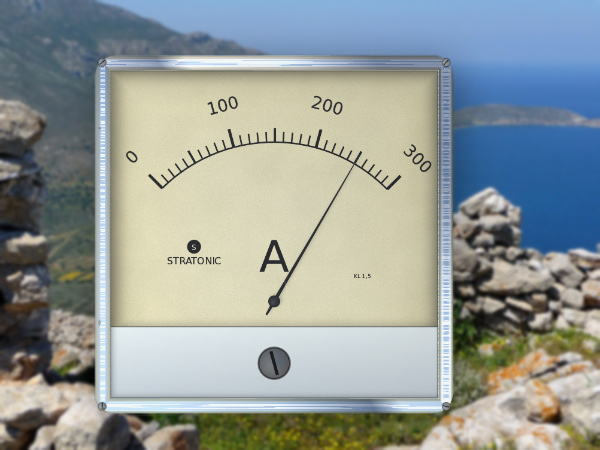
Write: 250 A
